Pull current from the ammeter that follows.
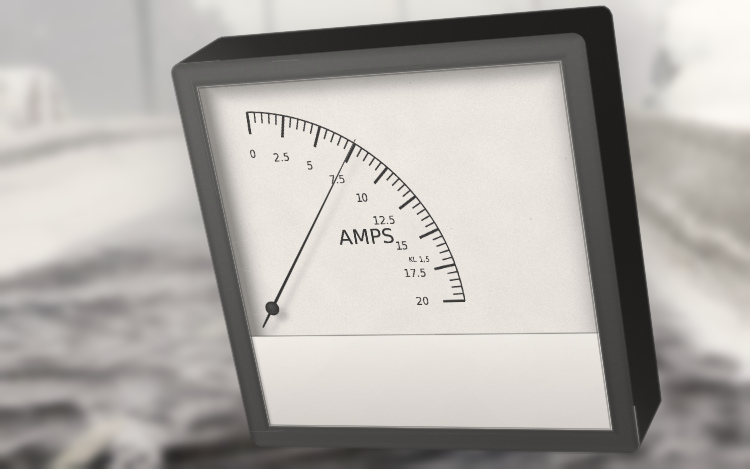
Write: 7.5 A
